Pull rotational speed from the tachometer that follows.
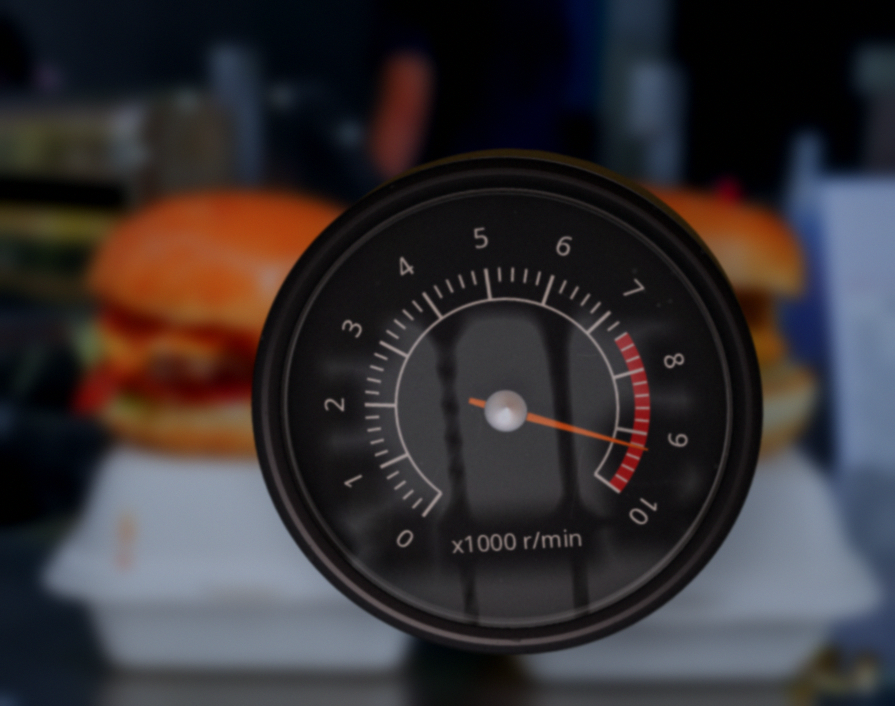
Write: 9200 rpm
